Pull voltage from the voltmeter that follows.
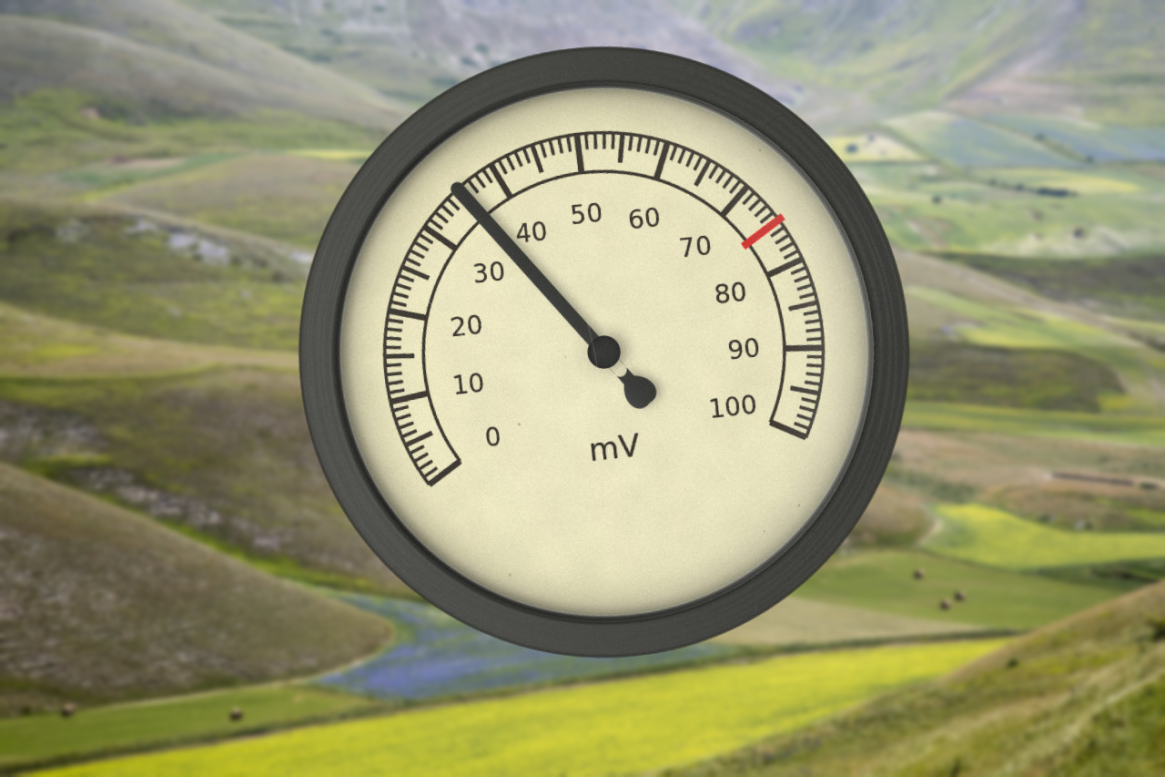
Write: 35.5 mV
